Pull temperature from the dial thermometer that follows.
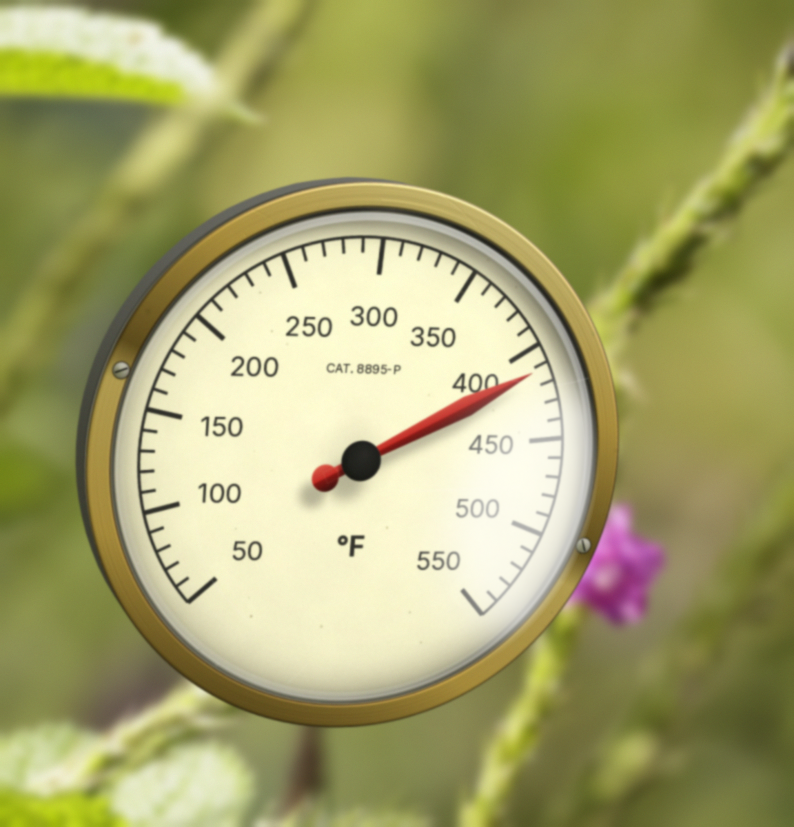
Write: 410 °F
